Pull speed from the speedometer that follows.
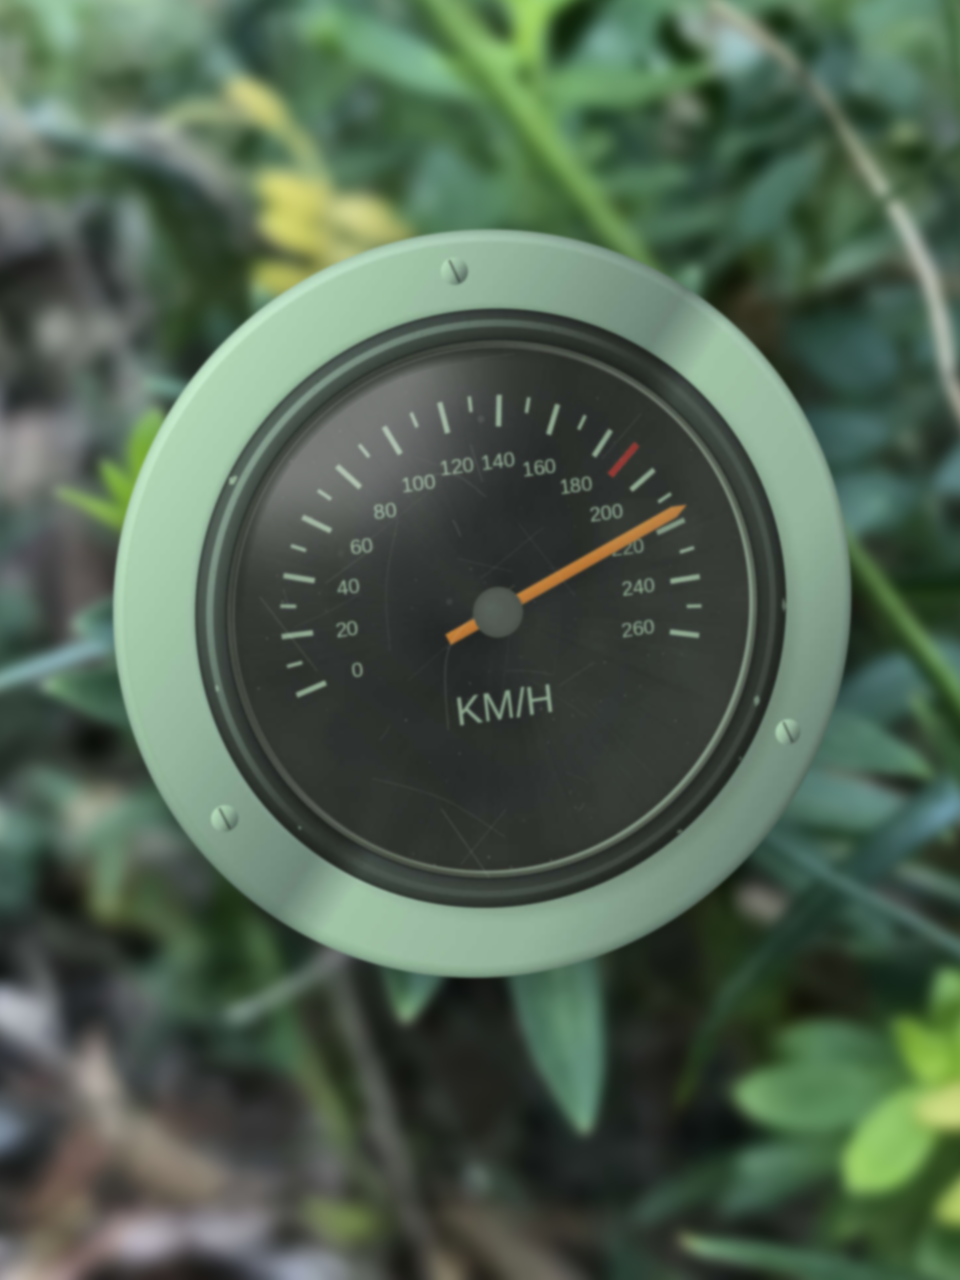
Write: 215 km/h
